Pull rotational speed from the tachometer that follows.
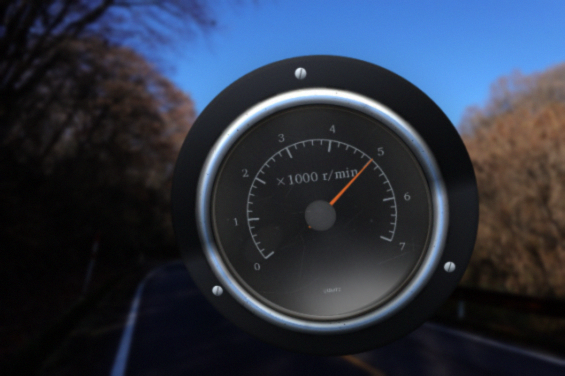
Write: 5000 rpm
